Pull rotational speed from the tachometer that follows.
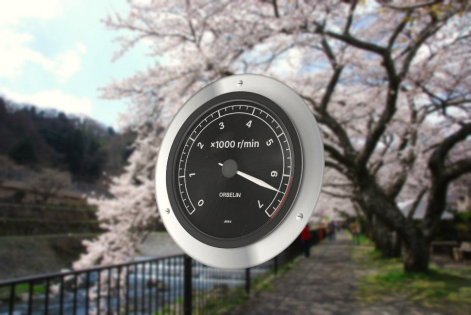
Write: 6400 rpm
